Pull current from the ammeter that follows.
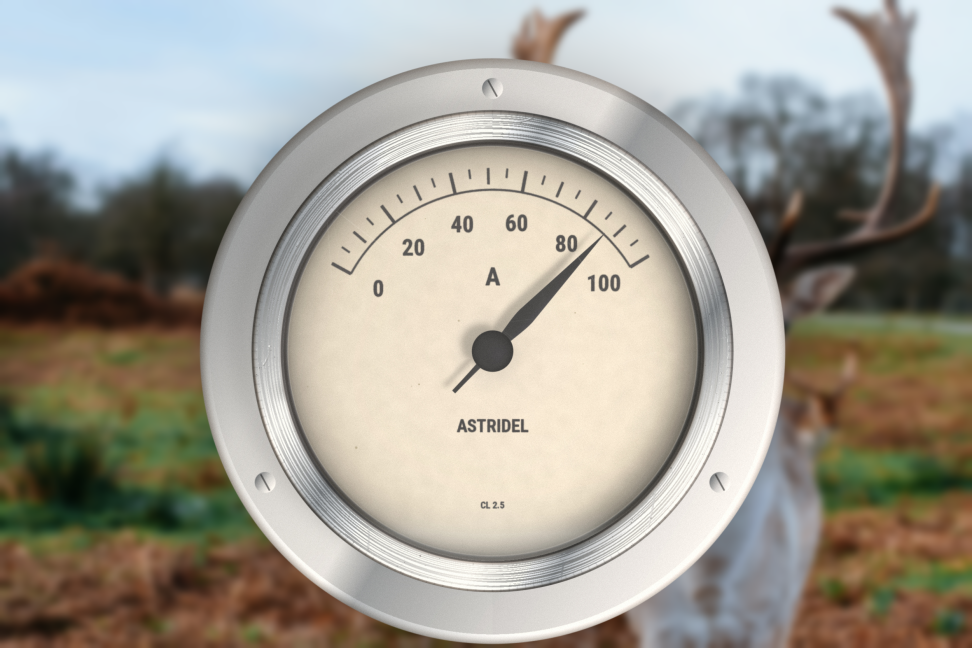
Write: 87.5 A
